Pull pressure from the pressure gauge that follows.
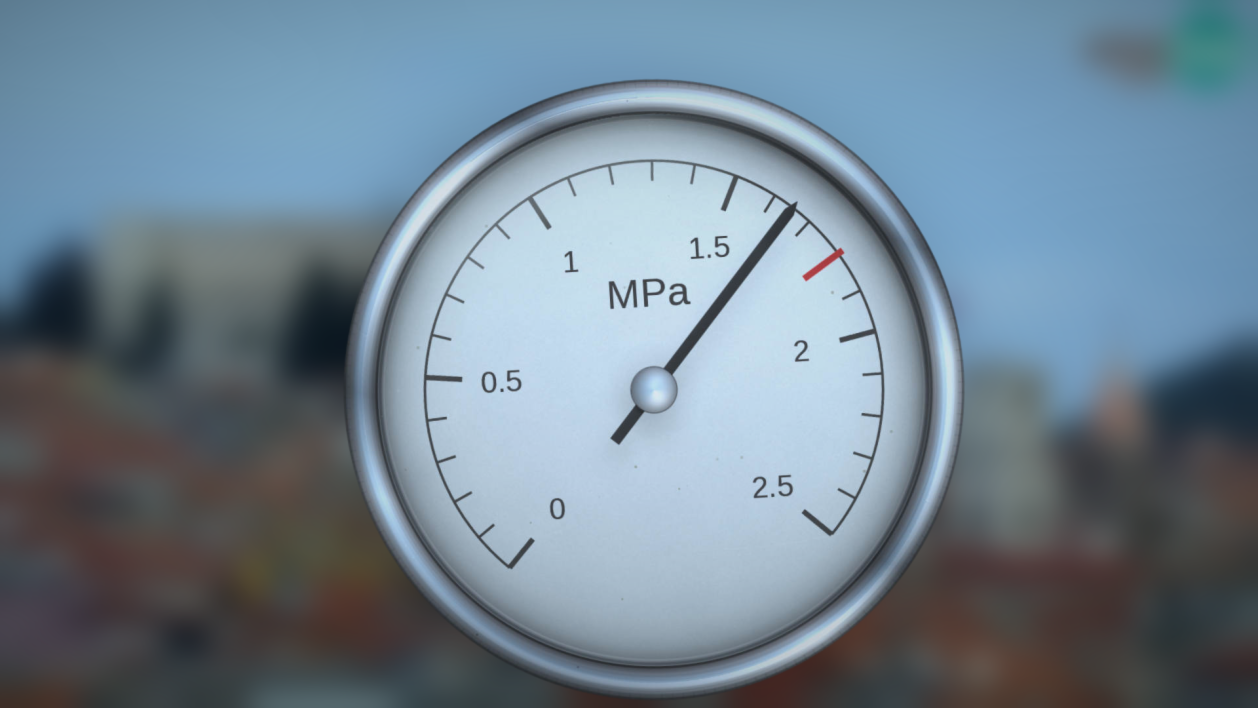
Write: 1.65 MPa
